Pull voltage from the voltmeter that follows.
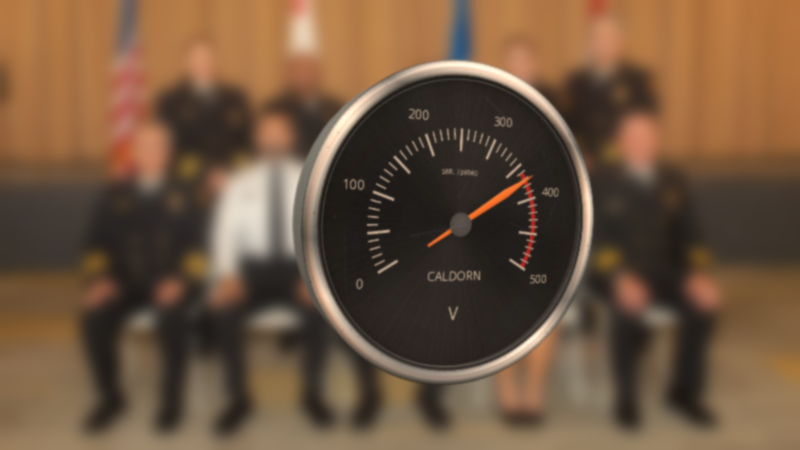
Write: 370 V
